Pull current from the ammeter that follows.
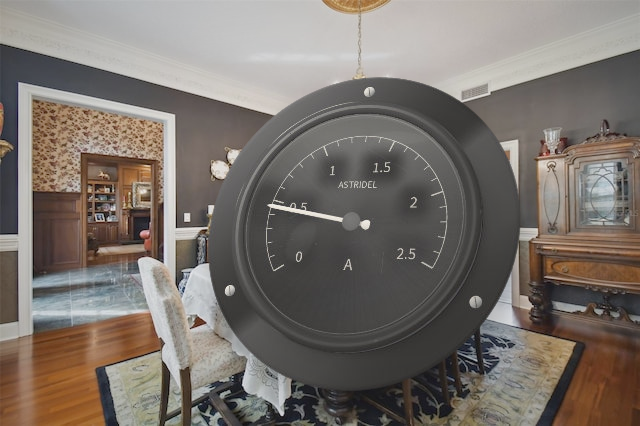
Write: 0.45 A
